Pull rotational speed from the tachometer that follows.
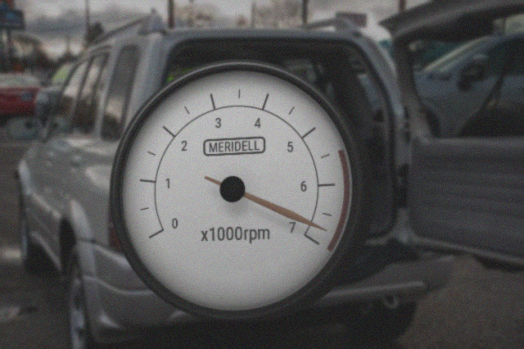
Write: 6750 rpm
